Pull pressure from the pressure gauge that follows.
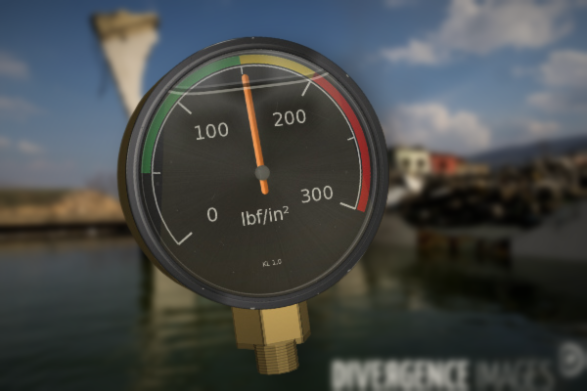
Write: 150 psi
